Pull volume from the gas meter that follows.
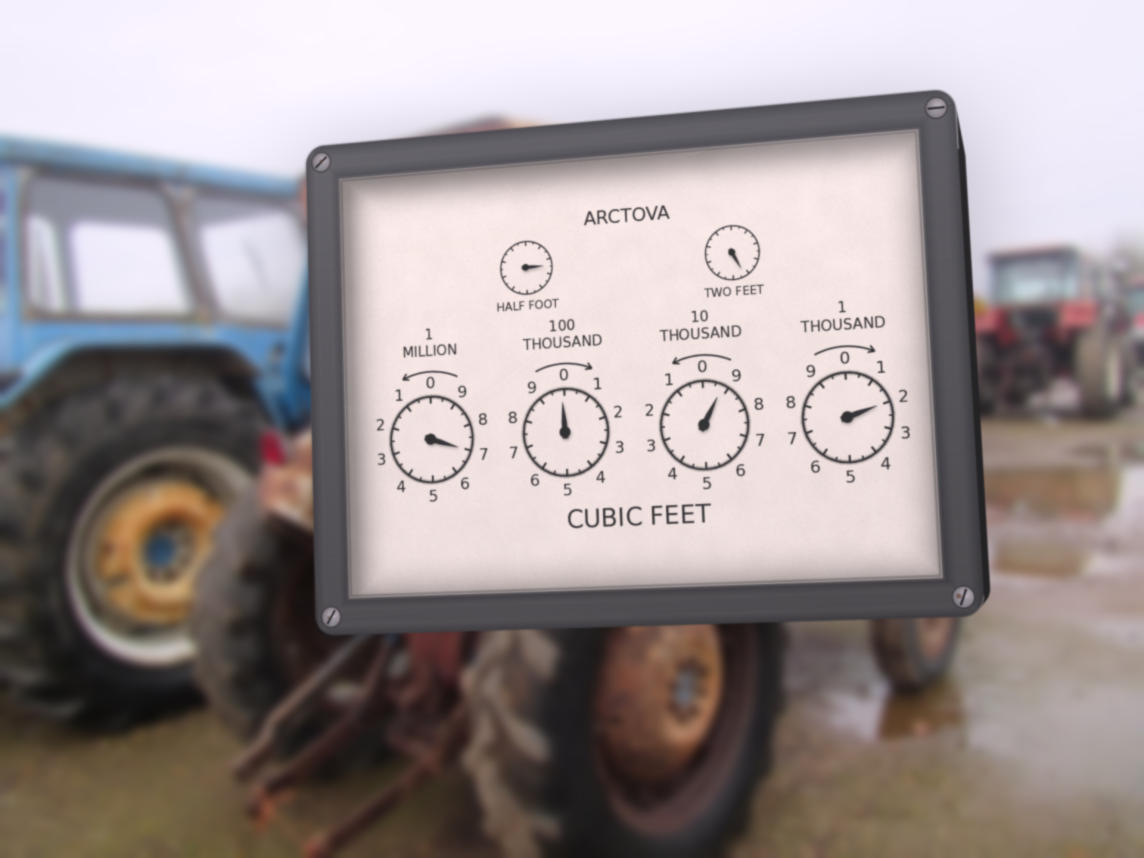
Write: 699200 ft³
